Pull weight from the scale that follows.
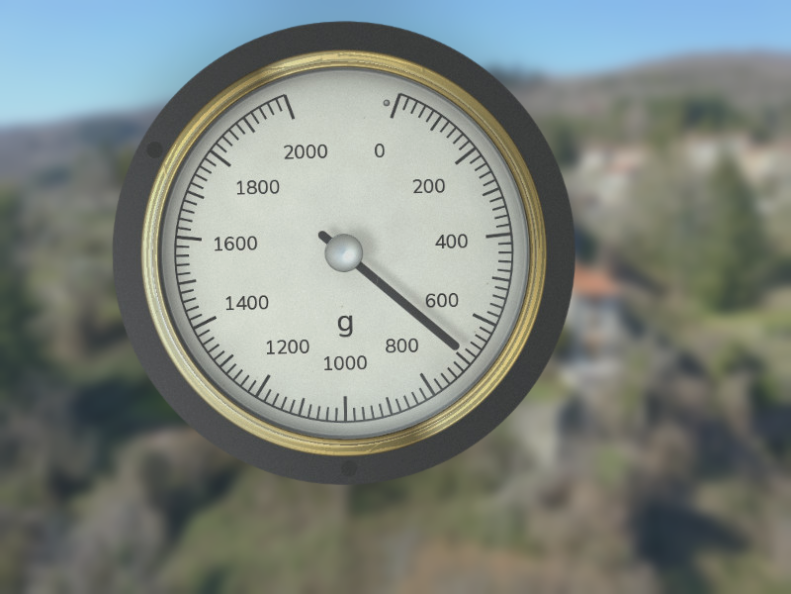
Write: 690 g
